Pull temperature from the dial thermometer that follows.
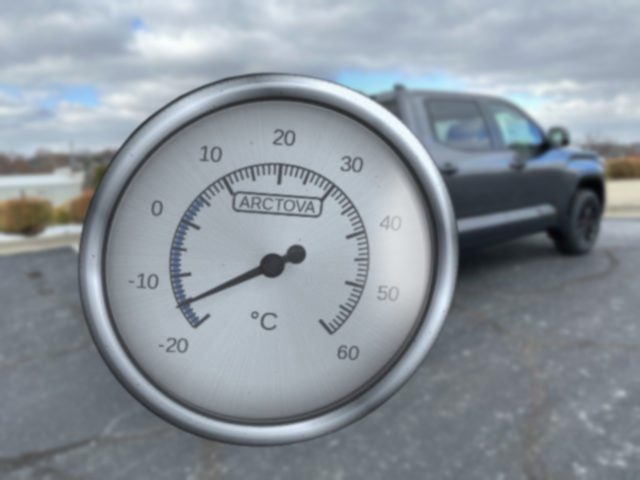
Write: -15 °C
